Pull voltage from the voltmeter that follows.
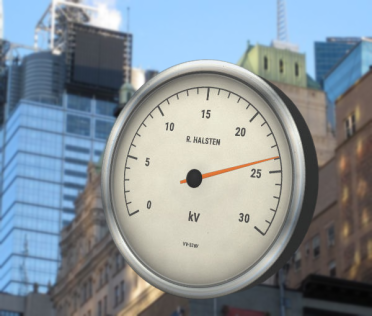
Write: 24 kV
